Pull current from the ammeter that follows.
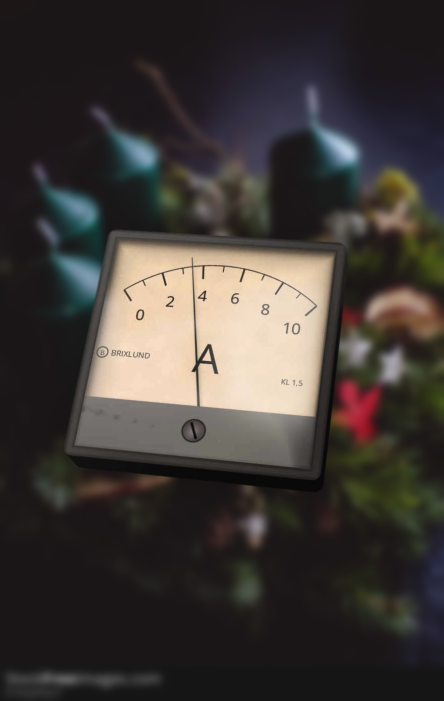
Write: 3.5 A
